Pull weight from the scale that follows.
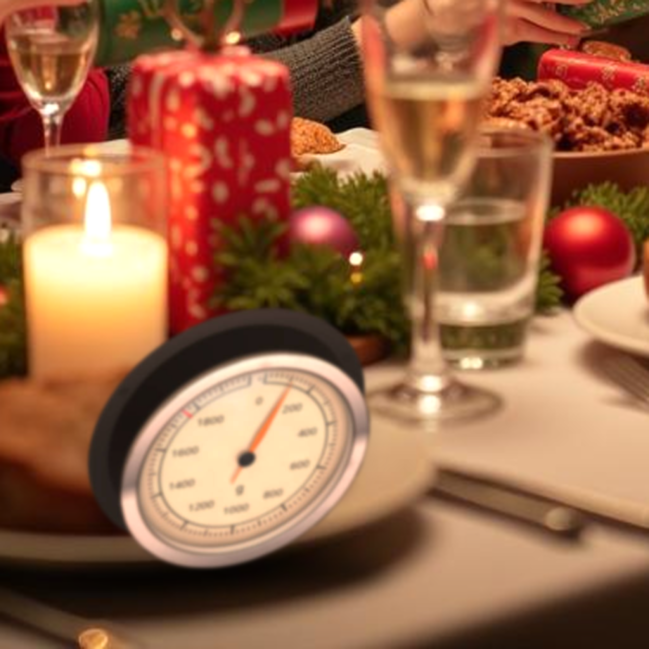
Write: 100 g
